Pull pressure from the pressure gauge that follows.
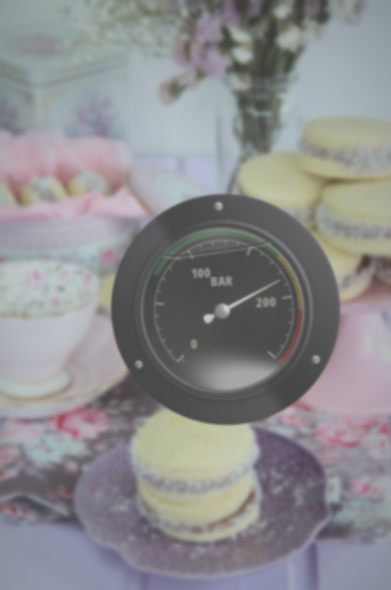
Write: 185 bar
